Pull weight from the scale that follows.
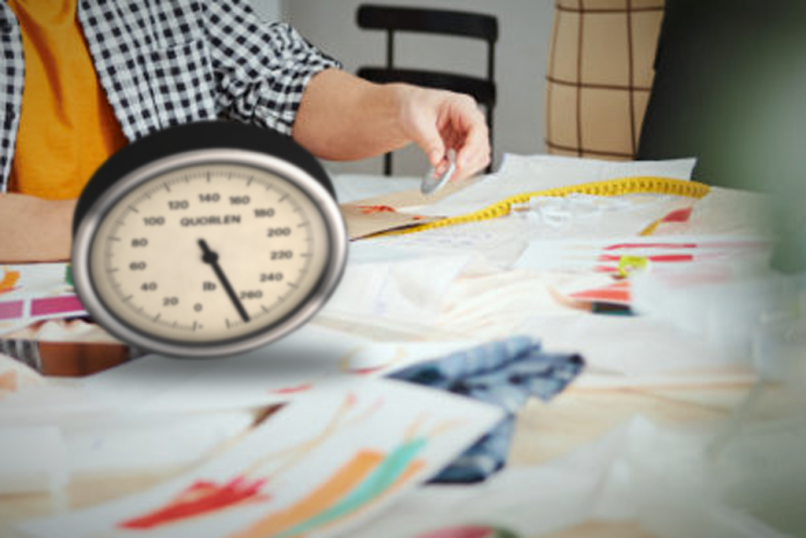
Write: 270 lb
